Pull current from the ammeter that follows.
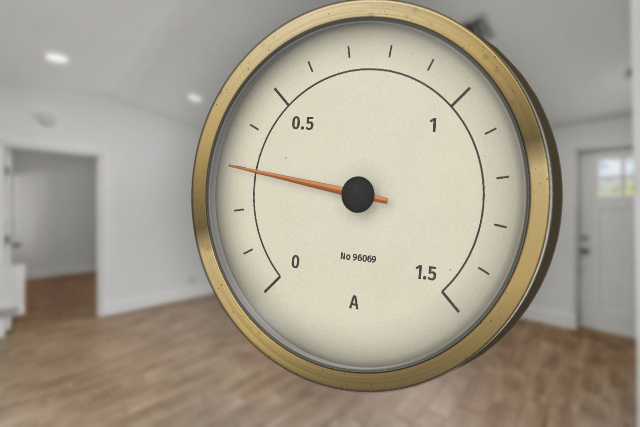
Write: 0.3 A
